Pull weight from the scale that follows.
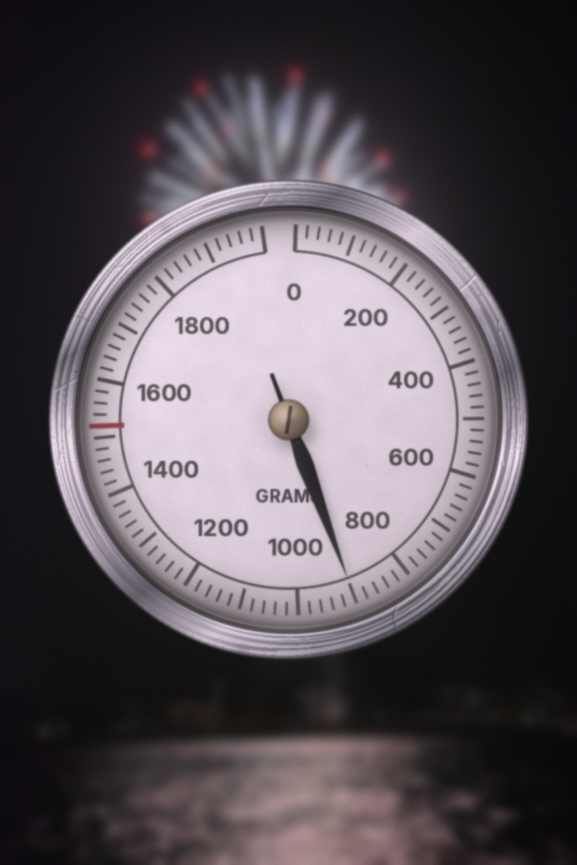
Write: 900 g
